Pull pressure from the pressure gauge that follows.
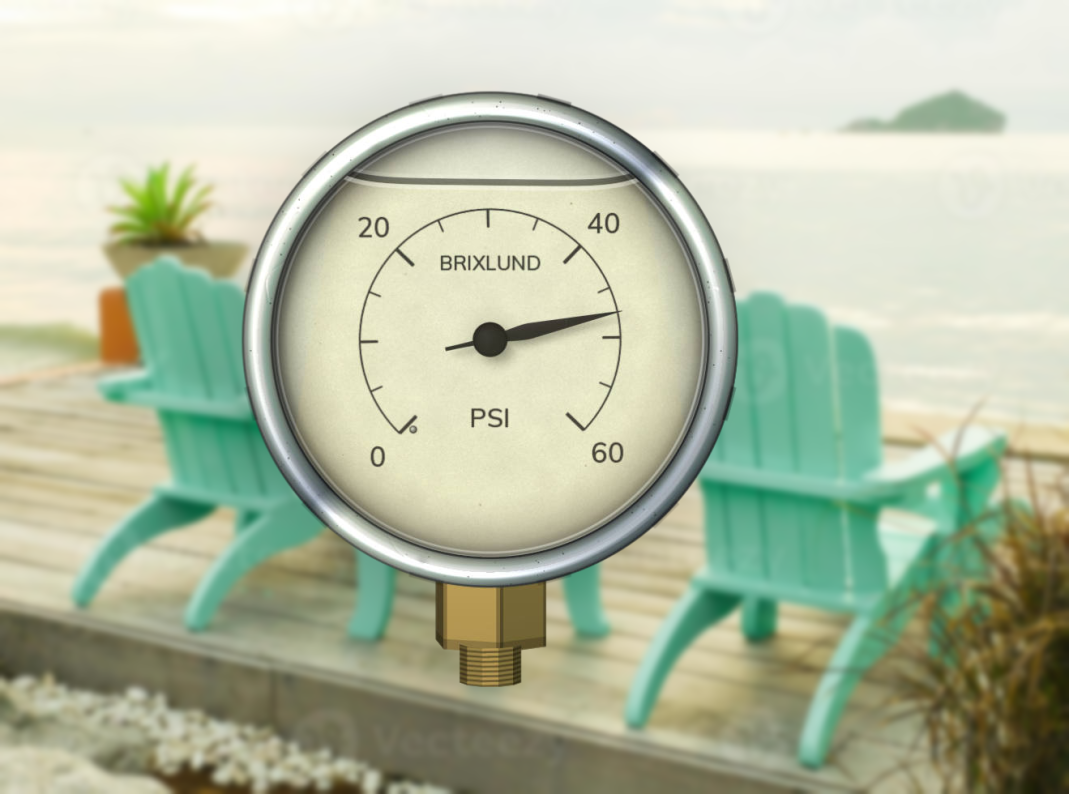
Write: 47.5 psi
